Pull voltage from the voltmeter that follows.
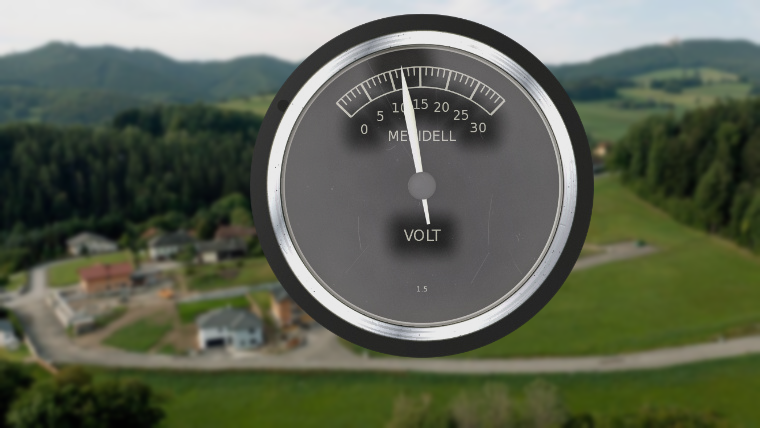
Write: 12 V
